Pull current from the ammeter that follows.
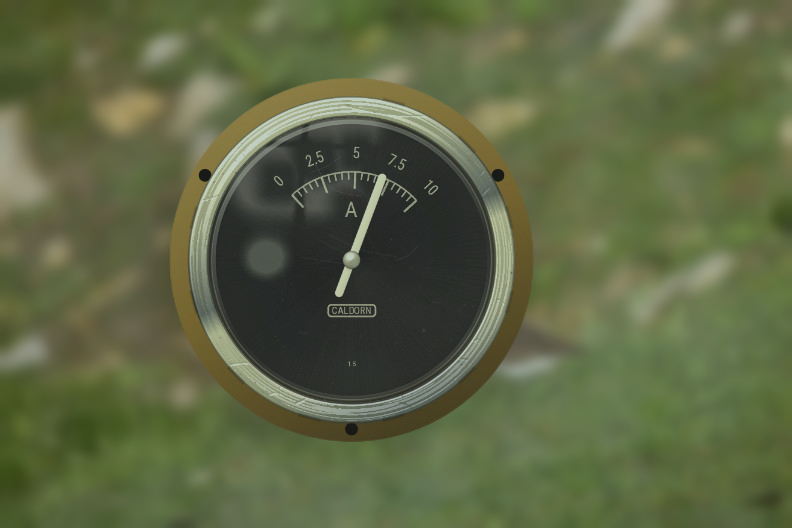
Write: 7 A
